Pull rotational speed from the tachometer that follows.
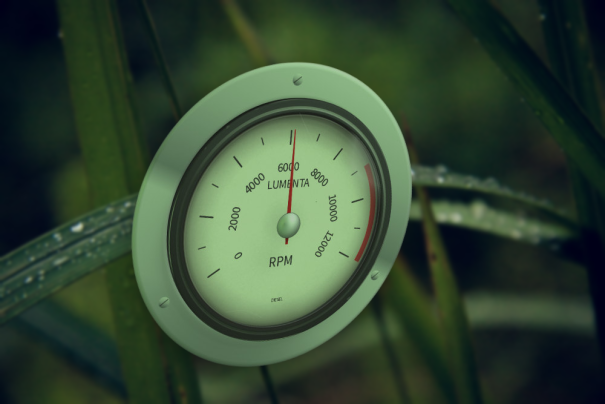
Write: 6000 rpm
